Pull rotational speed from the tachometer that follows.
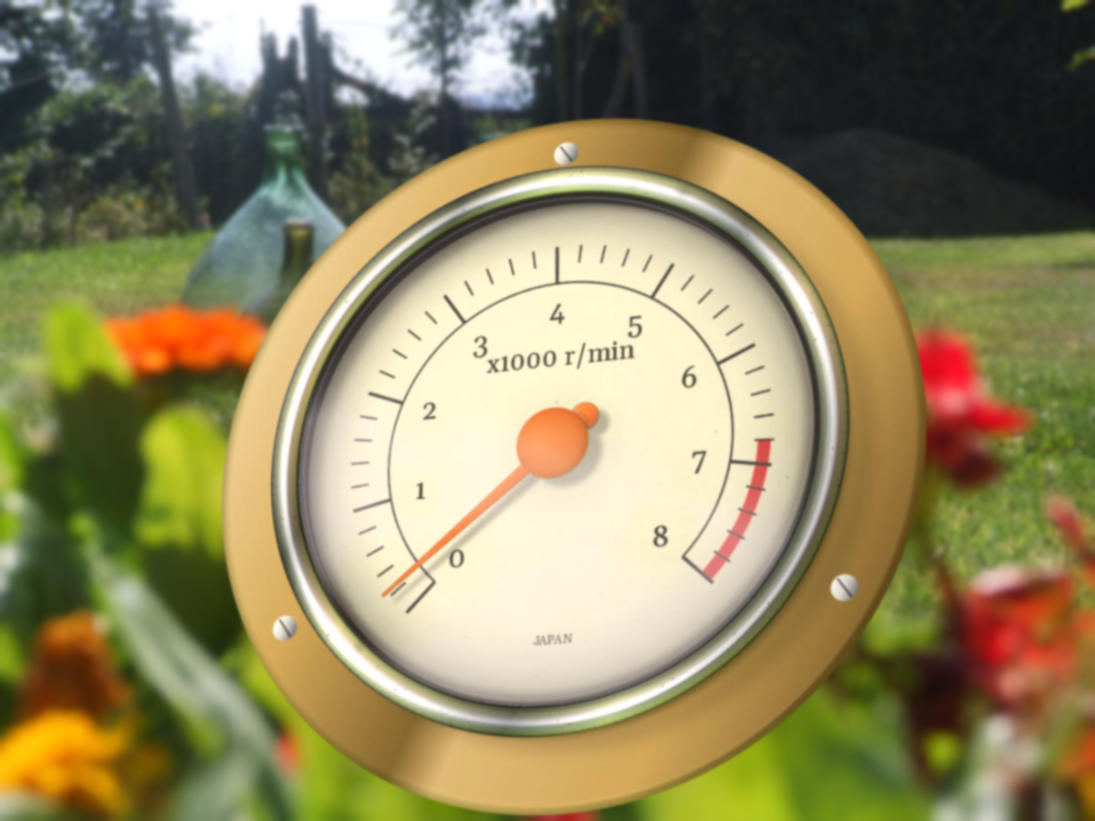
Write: 200 rpm
